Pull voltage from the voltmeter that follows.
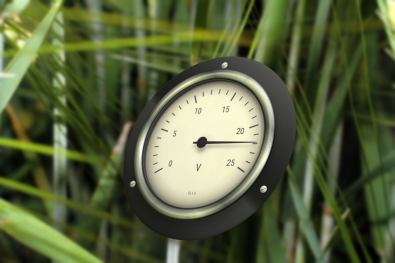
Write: 22 V
